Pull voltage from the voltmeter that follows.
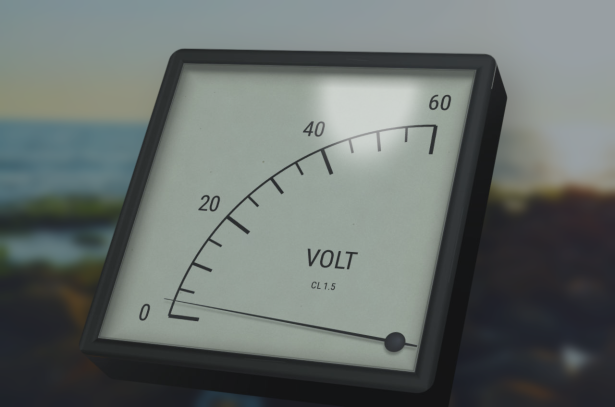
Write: 2.5 V
